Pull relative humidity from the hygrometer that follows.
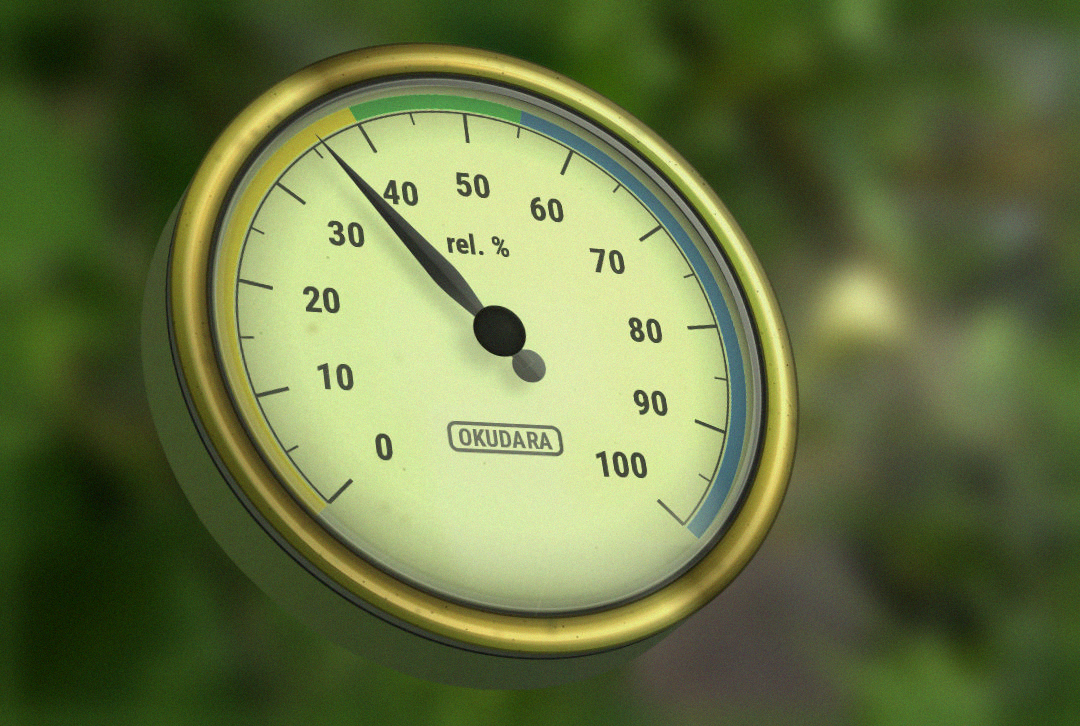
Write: 35 %
